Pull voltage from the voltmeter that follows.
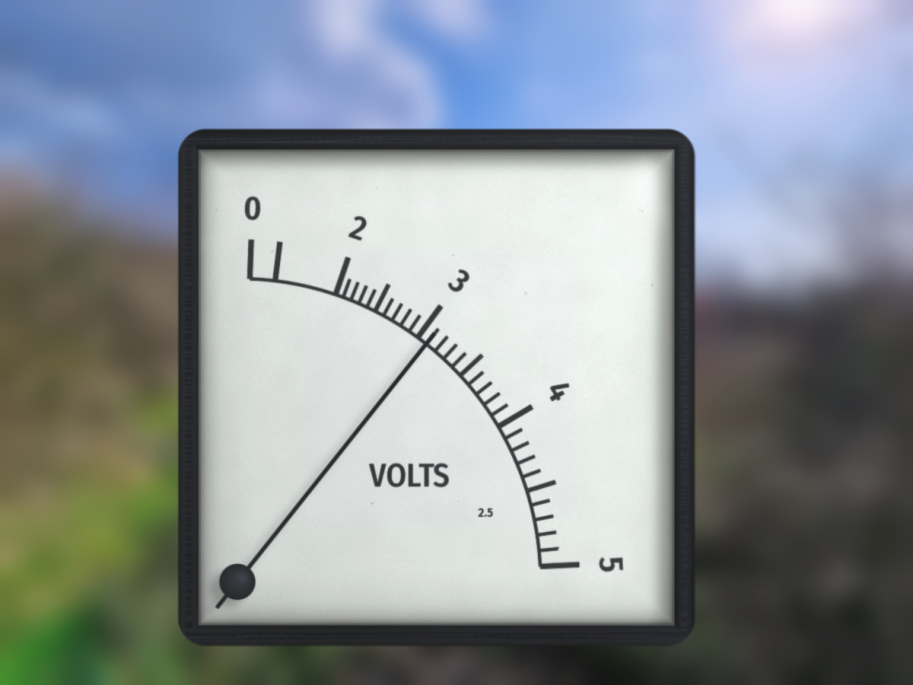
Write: 3.1 V
